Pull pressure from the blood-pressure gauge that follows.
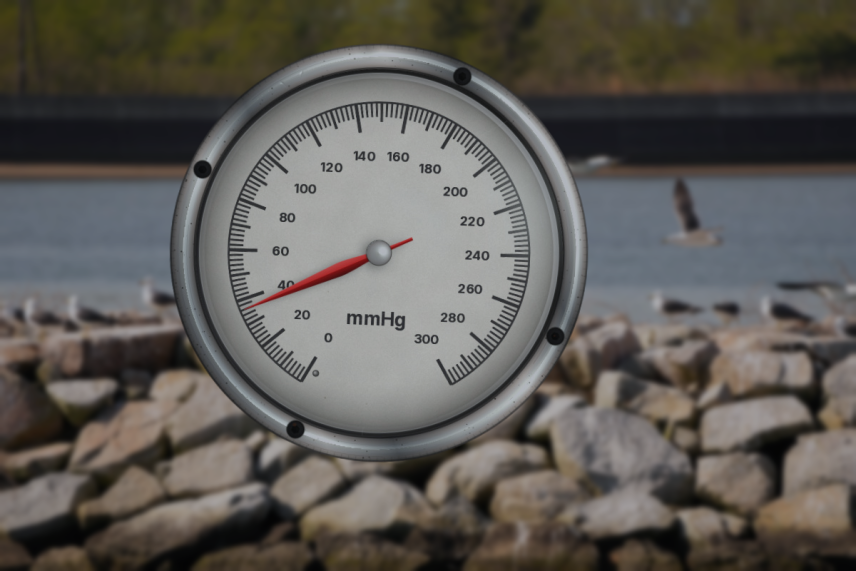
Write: 36 mmHg
